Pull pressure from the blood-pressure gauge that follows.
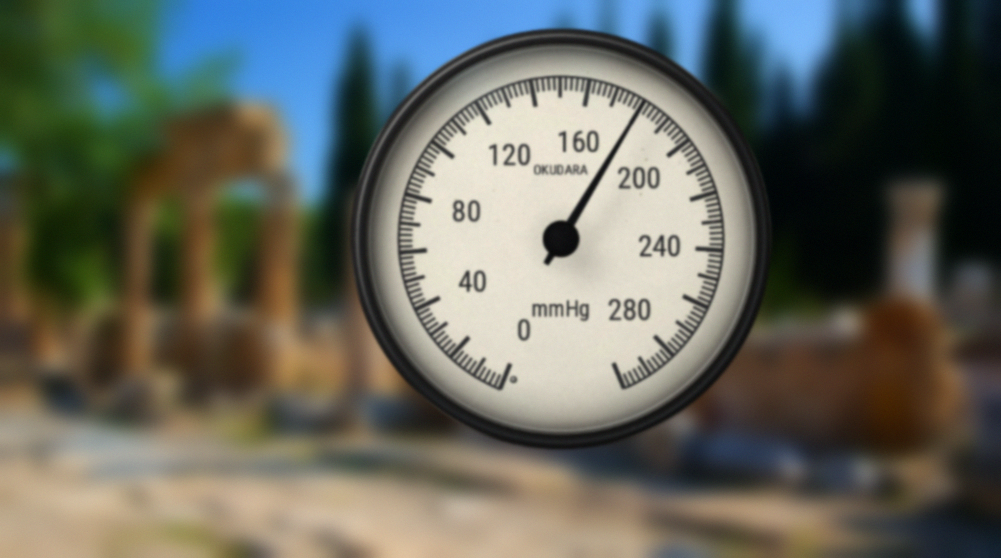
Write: 180 mmHg
